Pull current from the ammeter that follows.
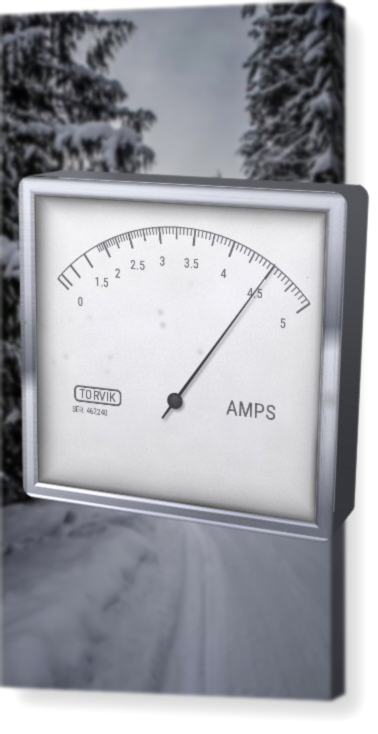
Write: 4.5 A
